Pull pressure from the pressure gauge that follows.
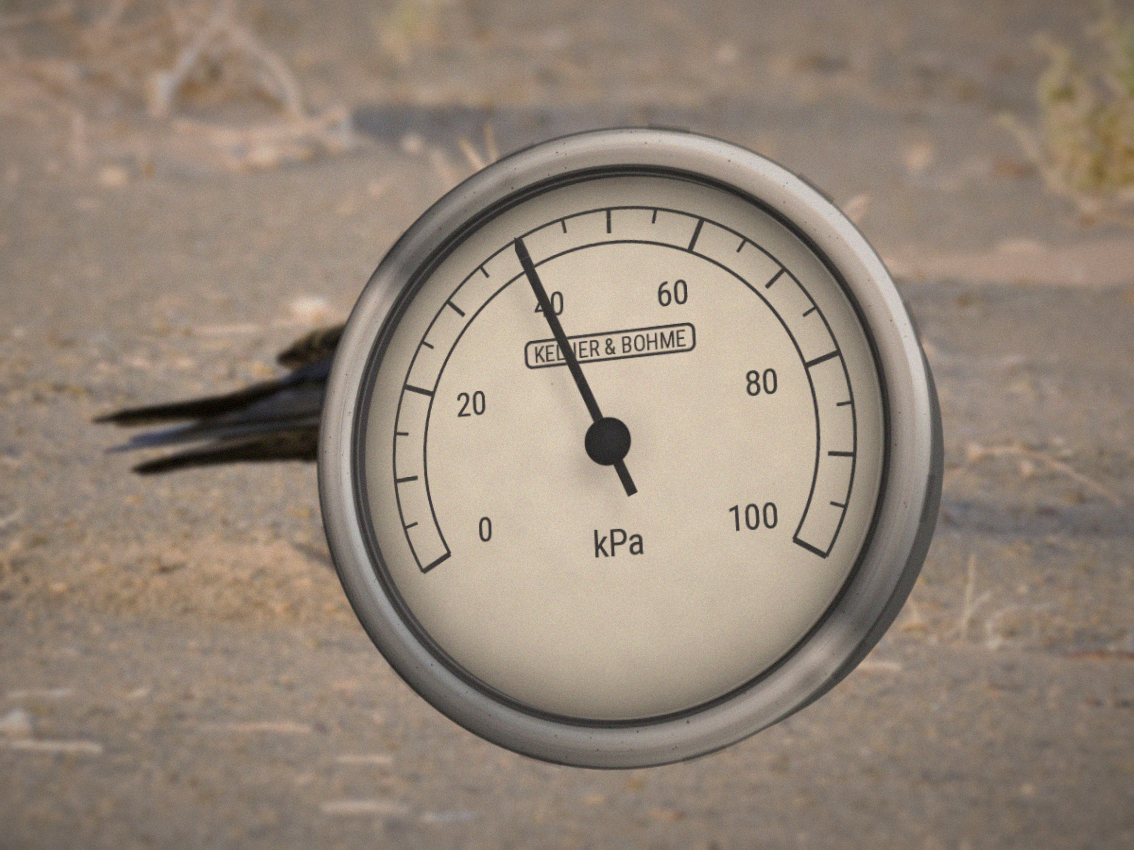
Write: 40 kPa
